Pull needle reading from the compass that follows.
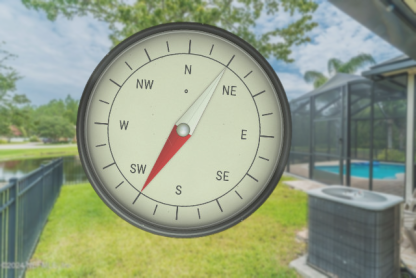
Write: 210 °
